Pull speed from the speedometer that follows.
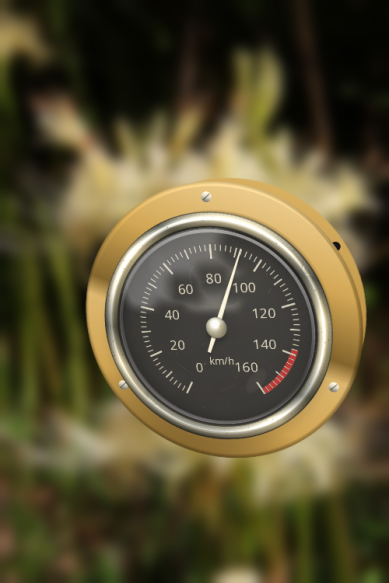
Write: 92 km/h
